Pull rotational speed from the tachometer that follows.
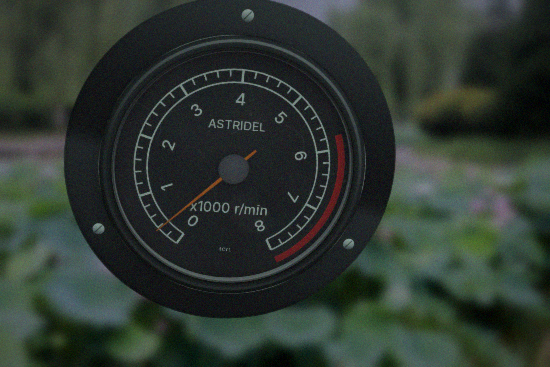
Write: 400 rpm
